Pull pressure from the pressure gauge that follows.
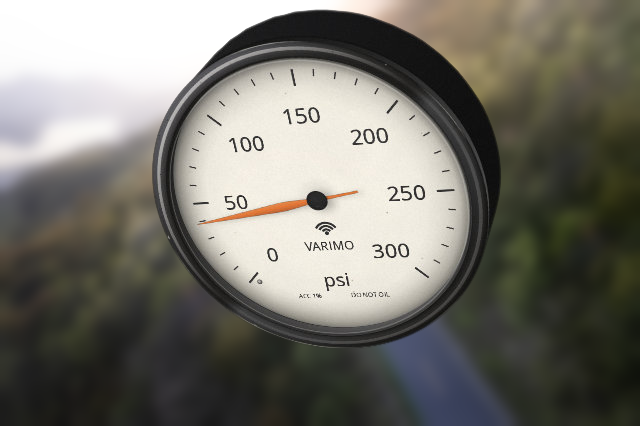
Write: 40 psi
